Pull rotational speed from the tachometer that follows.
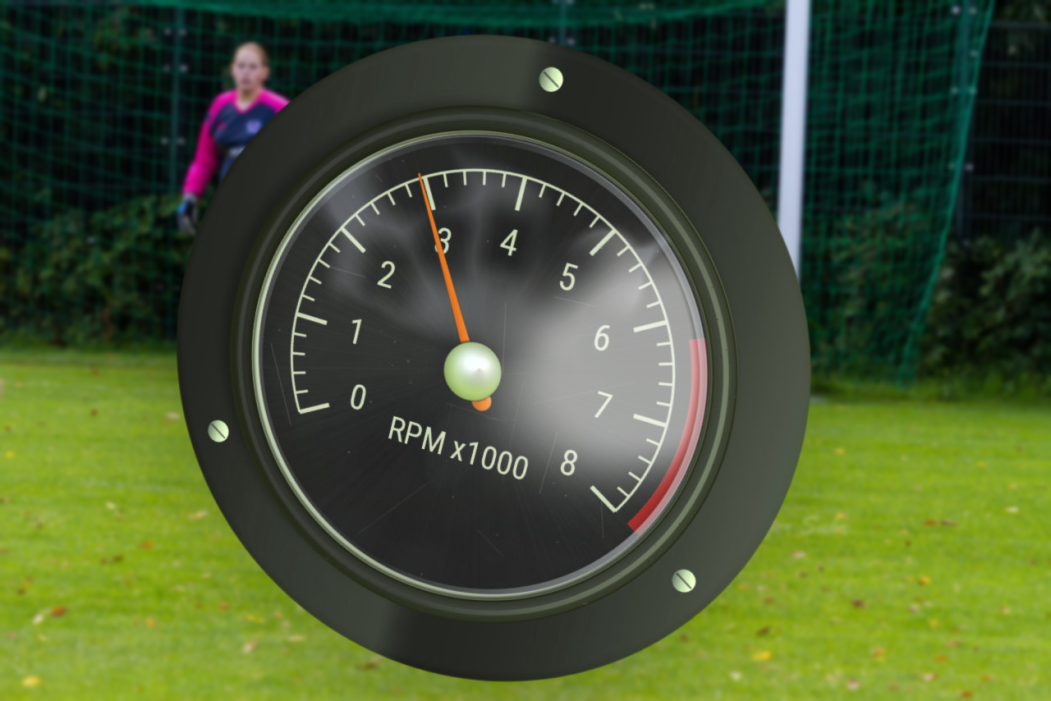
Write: 3000 rpm
